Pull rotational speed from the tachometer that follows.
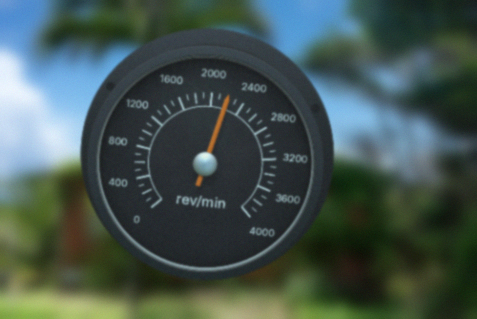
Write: 2200 rpm
